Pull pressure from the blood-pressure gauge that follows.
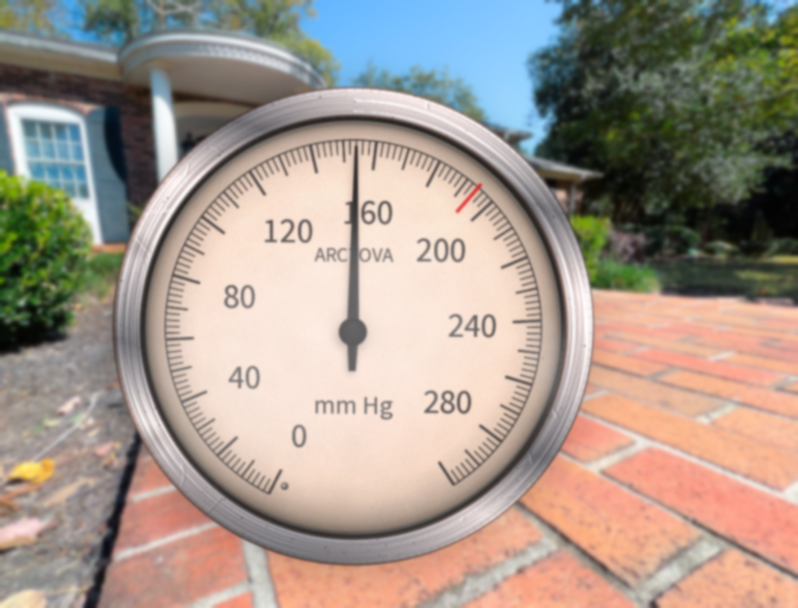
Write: 154 mmHg
